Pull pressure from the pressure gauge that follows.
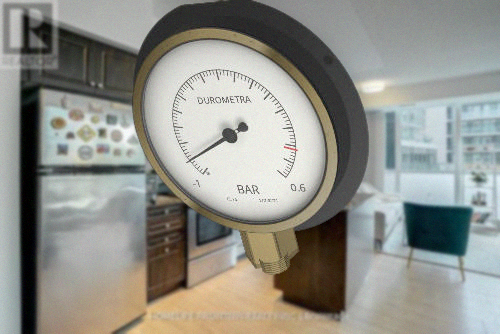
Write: -0.9 bar
